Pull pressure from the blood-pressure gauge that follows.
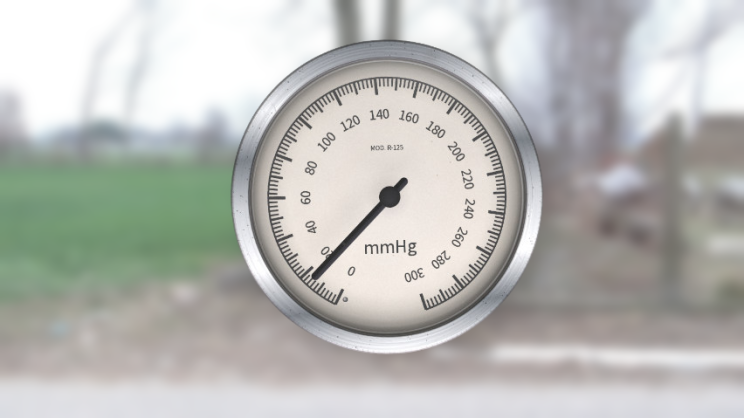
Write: 16 mmHg
